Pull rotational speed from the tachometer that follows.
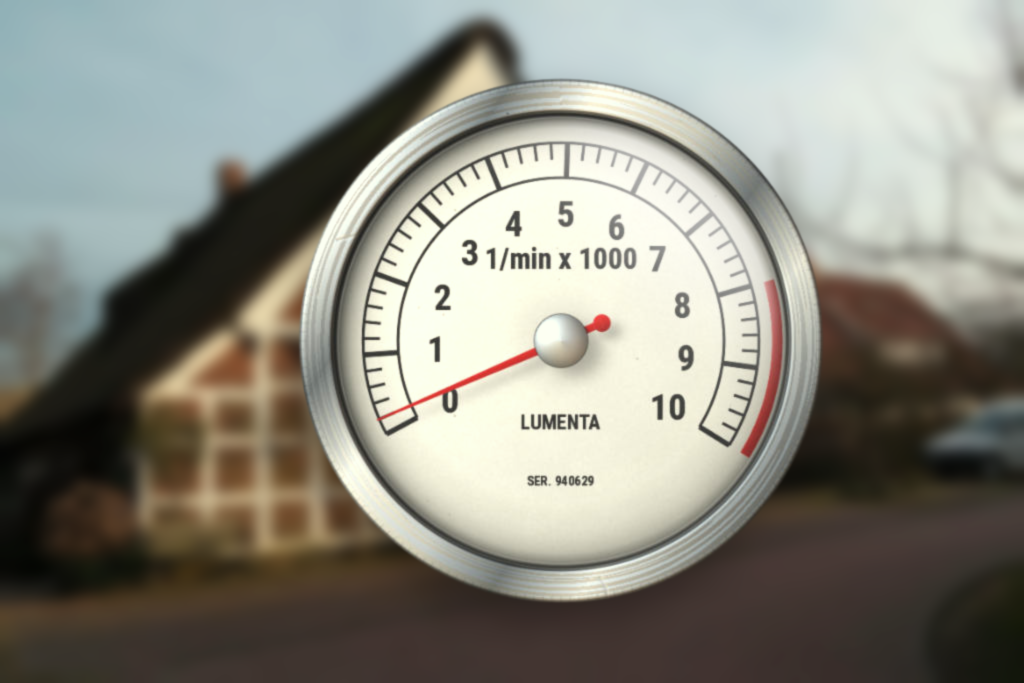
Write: 200 rpm
